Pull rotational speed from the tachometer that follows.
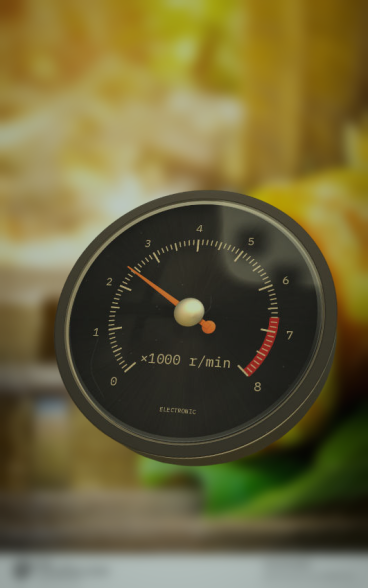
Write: 2400 rpm
